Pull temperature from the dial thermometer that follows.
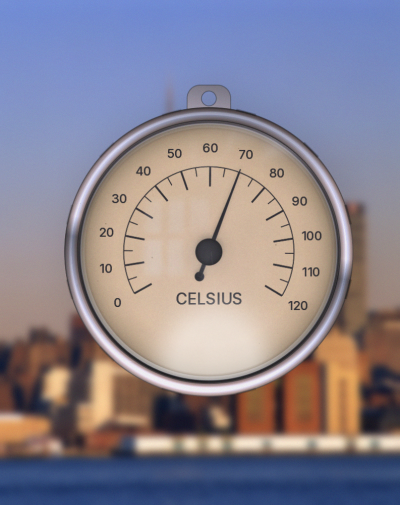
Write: 70 °C
